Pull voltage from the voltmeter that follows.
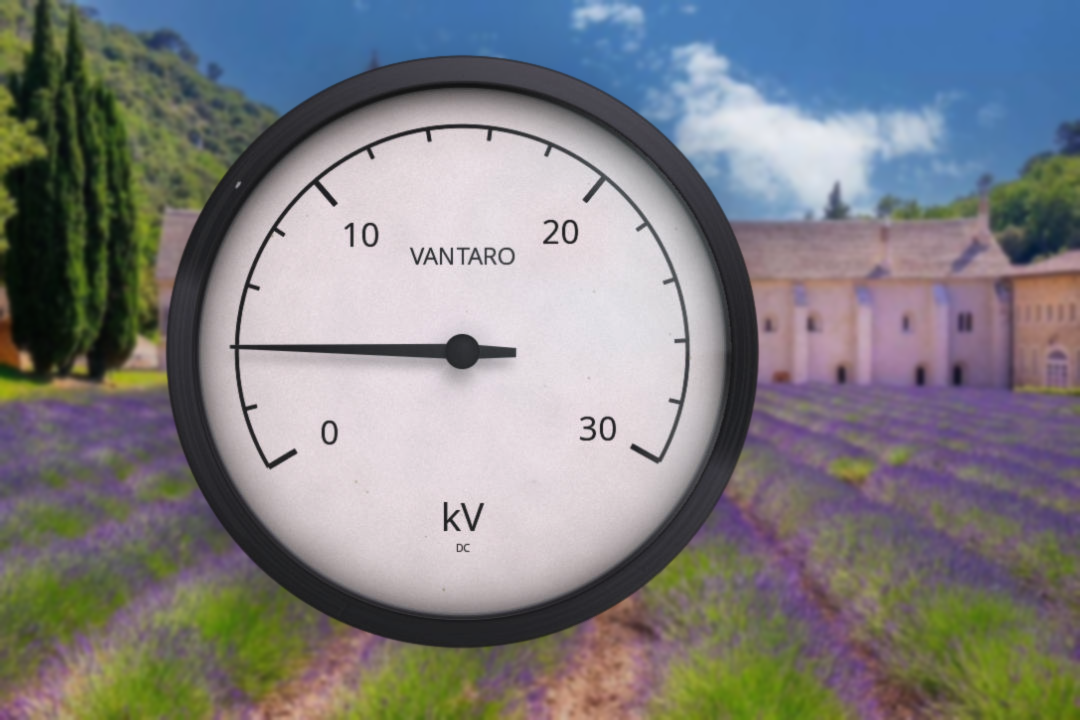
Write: 4 kV
